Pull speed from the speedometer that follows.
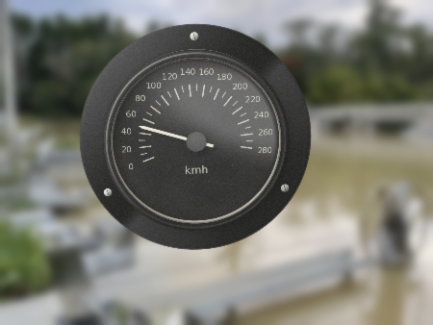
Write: 50 km/h
